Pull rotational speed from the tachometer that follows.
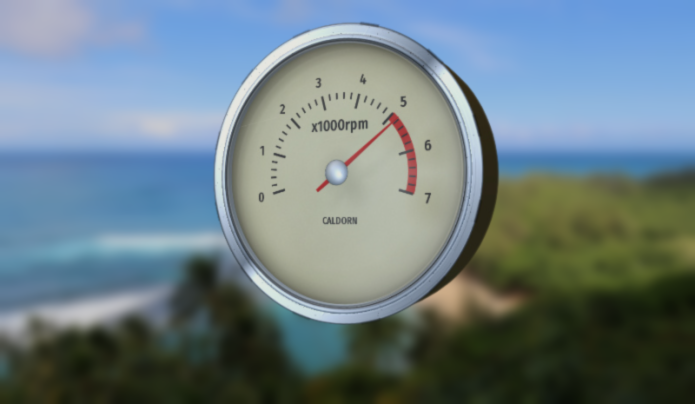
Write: 5200 rpm
